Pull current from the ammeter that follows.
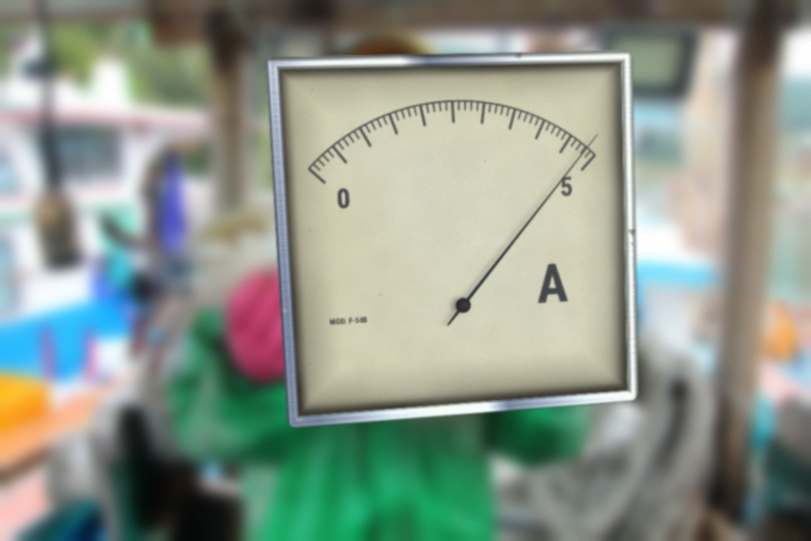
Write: 4.8 A
